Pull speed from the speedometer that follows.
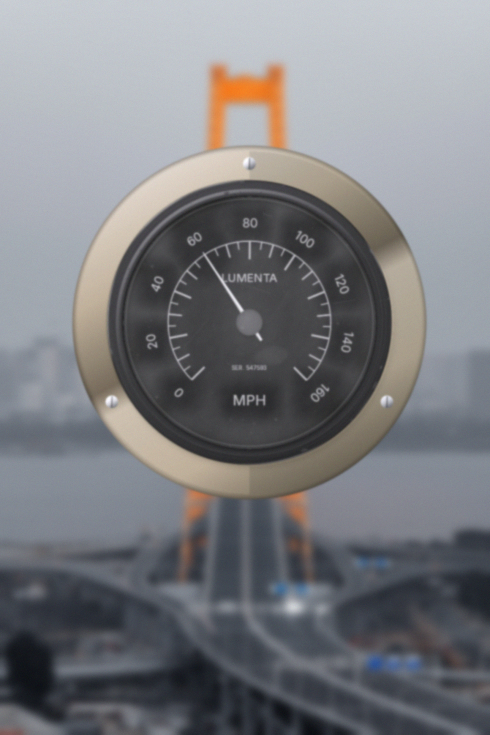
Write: 60 mph
